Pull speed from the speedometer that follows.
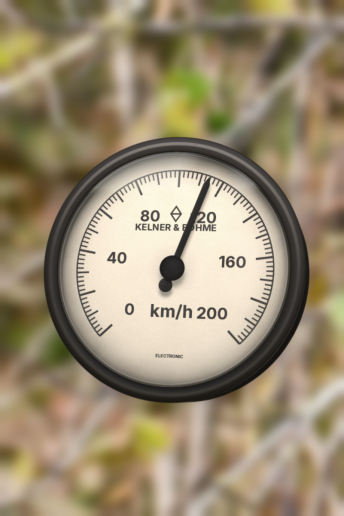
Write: 114 km/h
